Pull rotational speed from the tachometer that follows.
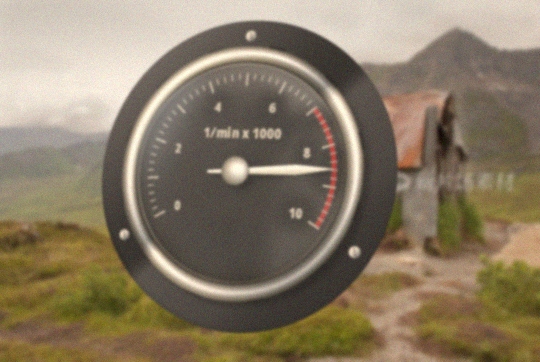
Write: 8600 rpm
